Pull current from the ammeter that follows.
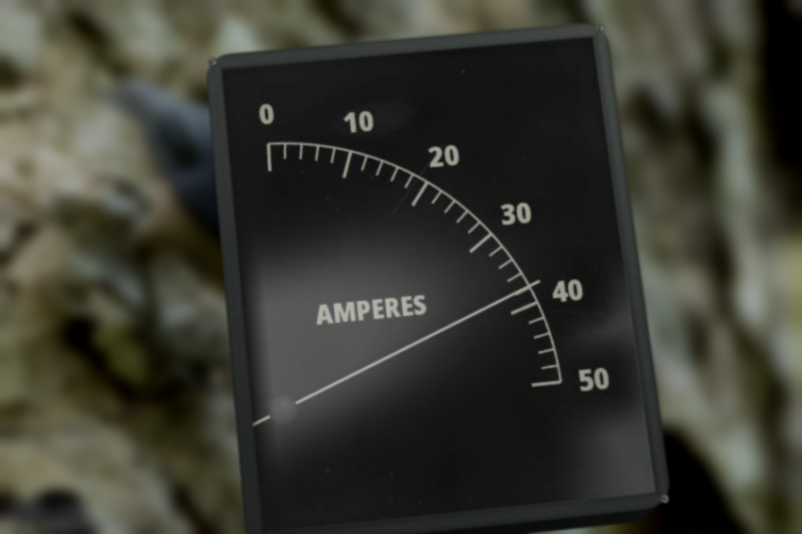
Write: 38 A
